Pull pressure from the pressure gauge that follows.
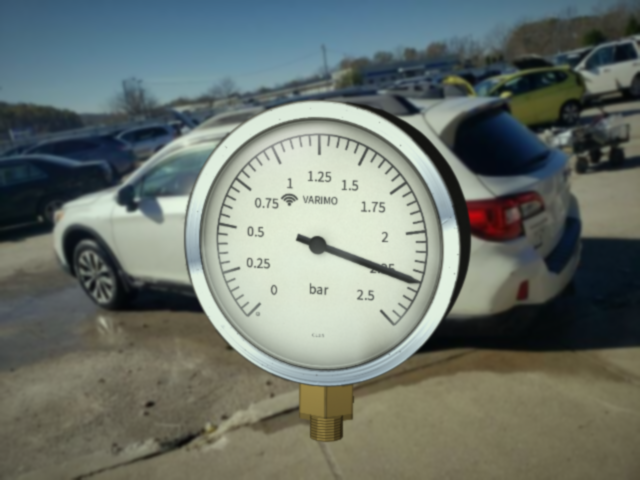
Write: 2.25 bar
